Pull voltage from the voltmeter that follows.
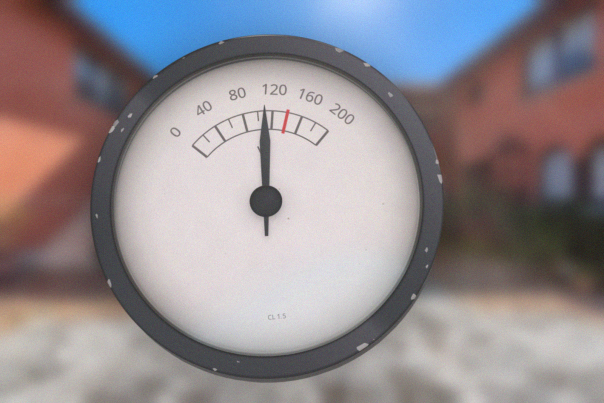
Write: 110 V
